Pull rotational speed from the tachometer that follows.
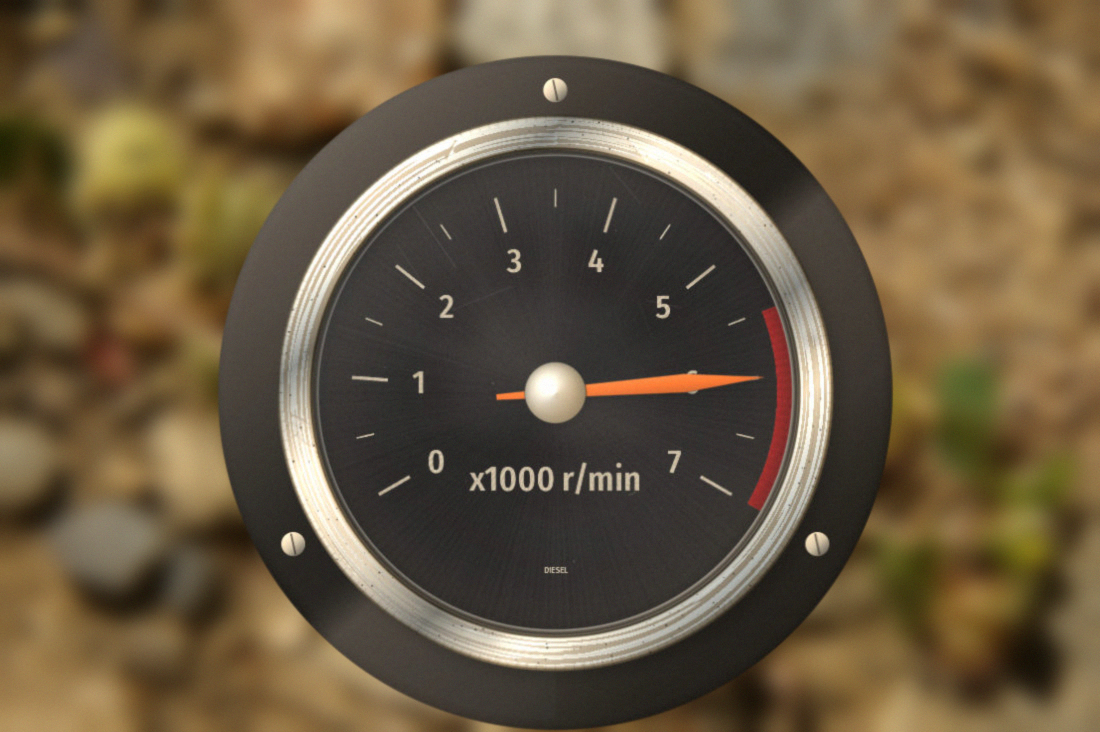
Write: 6000 rpm
